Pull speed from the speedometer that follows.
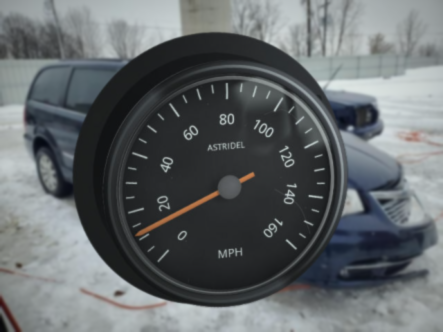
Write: 12.5 mph
